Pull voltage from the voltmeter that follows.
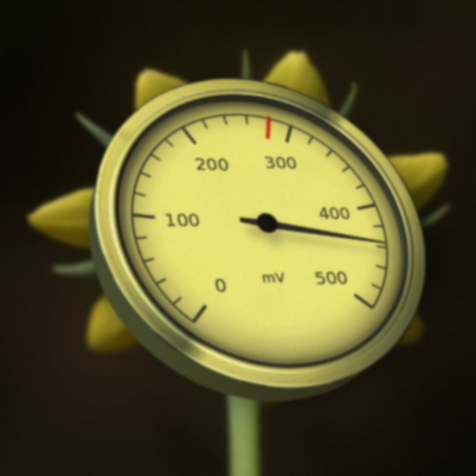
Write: 440 mV
